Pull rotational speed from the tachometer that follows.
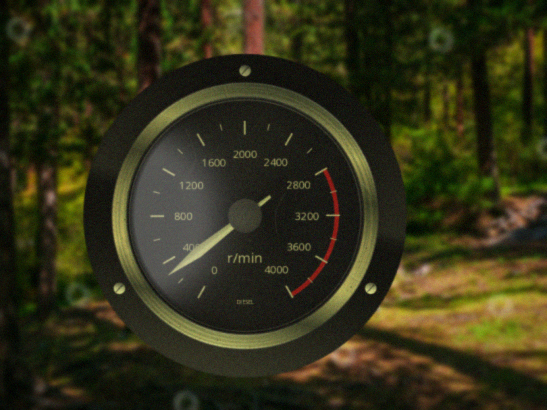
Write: 300 rpm
